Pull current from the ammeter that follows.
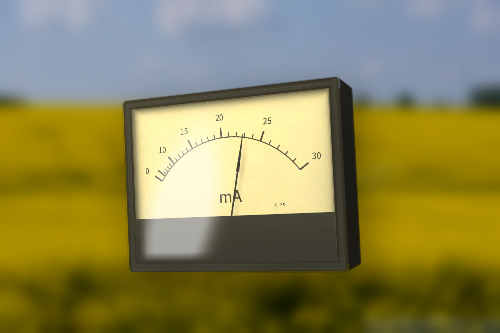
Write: 23 mA
